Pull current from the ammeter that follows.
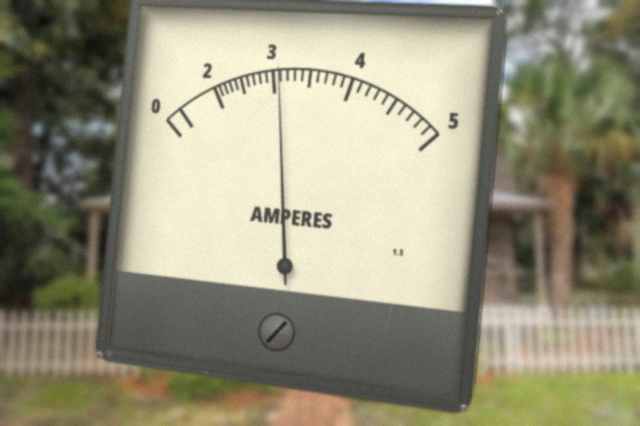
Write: 3.1 A
